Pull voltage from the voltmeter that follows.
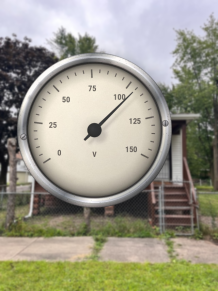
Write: 105 V
